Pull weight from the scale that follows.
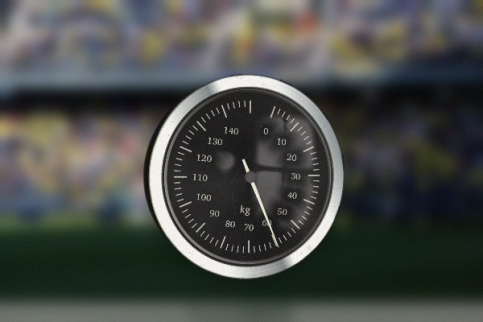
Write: 60 kg
